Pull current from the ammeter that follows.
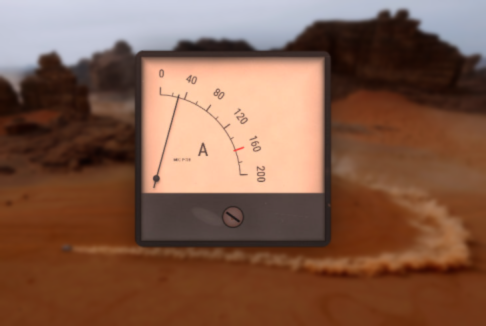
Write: 30 A
